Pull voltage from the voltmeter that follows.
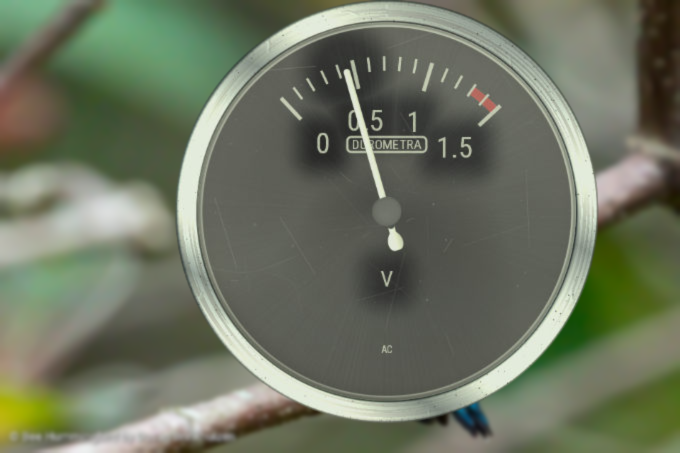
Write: 0.45 V
